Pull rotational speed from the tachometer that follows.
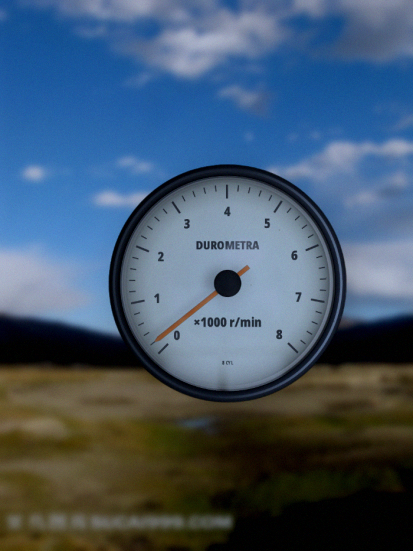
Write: 200 rpm
